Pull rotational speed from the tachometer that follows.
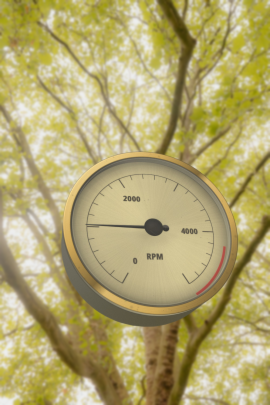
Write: 1000 rpm
